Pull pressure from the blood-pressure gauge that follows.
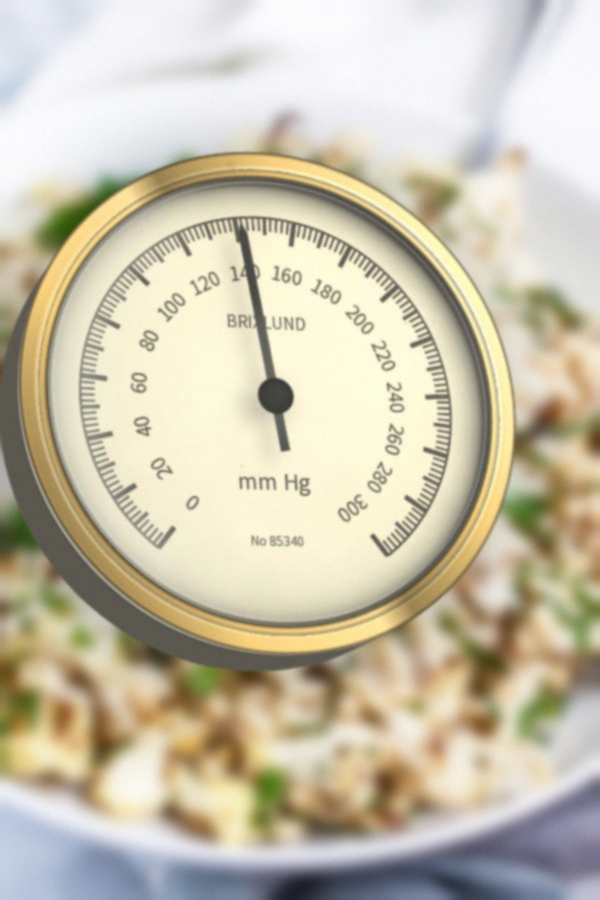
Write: 140 mmHg
